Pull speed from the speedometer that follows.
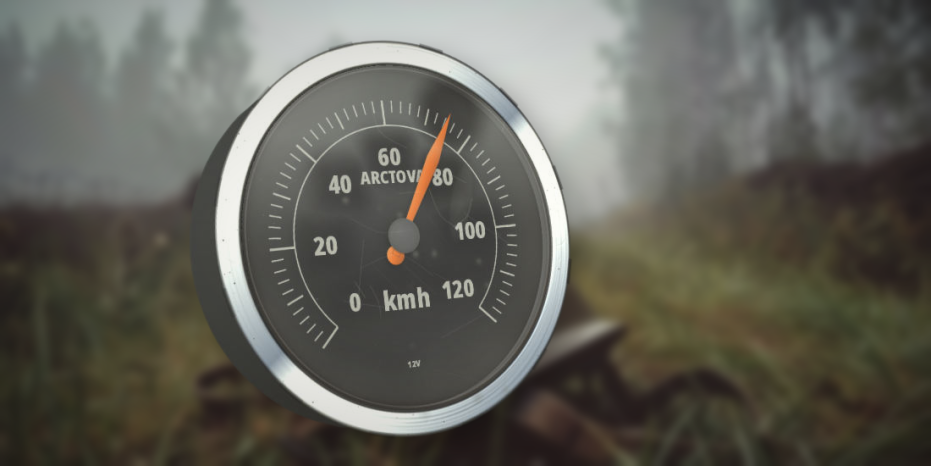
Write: 74 km/h
